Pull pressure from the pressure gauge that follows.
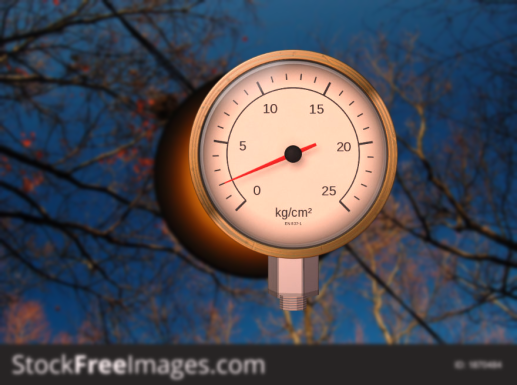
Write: 2 kg/cm²
